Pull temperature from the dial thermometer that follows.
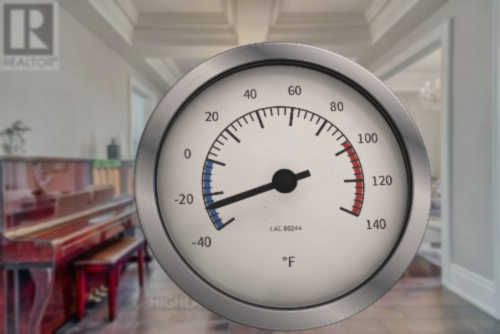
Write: -28 °F
